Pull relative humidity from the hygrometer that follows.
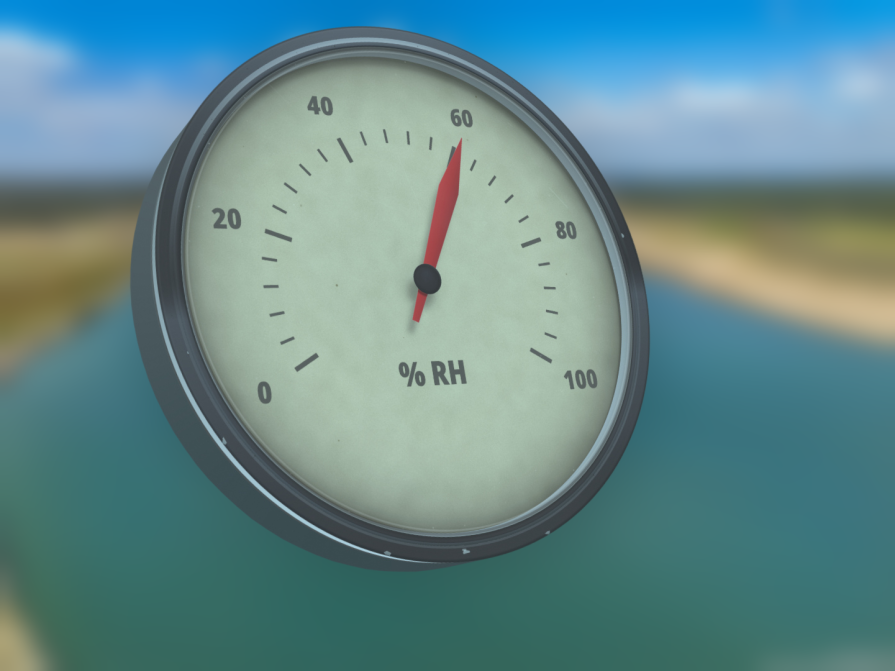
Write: 60 %
